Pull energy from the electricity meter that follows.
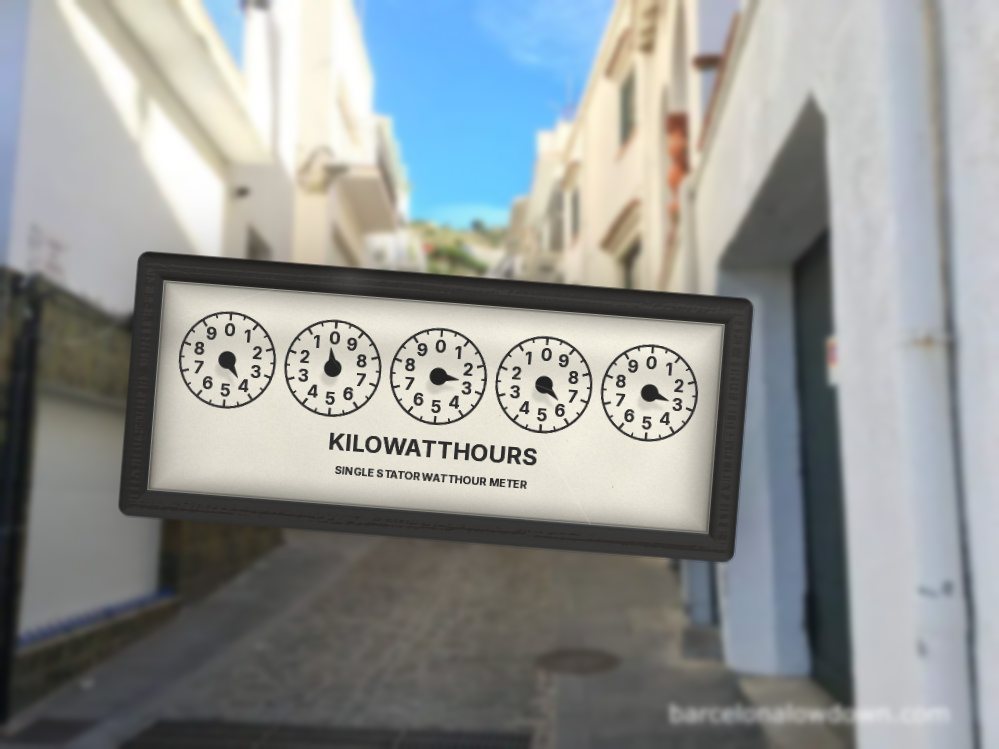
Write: 40263 kWh
